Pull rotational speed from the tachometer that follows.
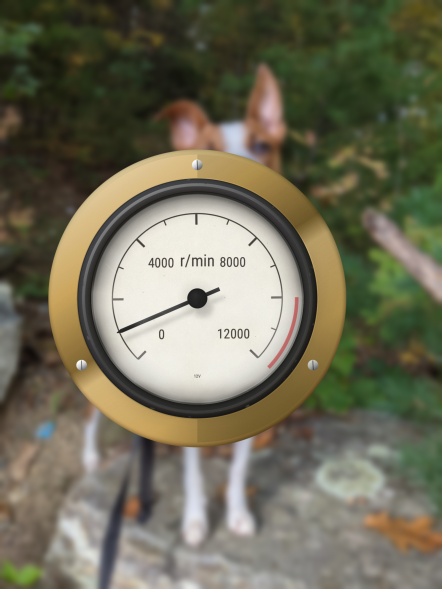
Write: 1000 rpm
